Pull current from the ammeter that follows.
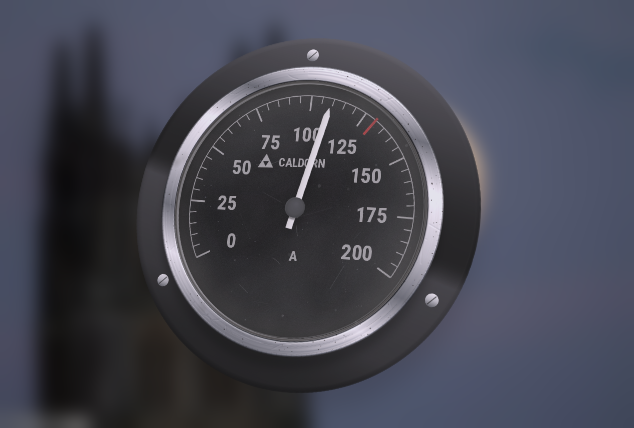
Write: 110 A
